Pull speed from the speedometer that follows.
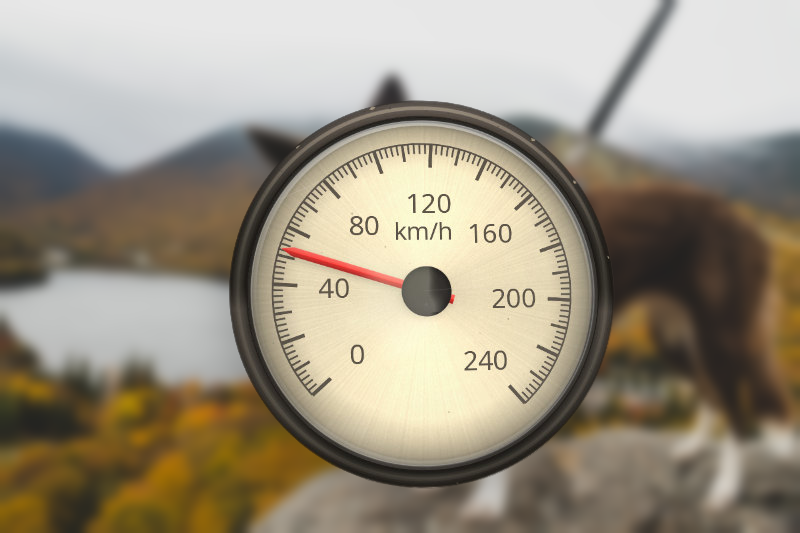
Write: 52 km/h
